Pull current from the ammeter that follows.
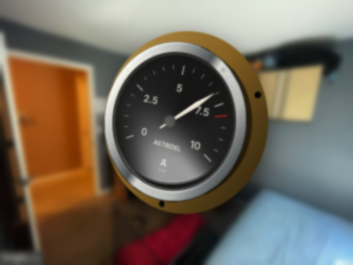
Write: 7 A
